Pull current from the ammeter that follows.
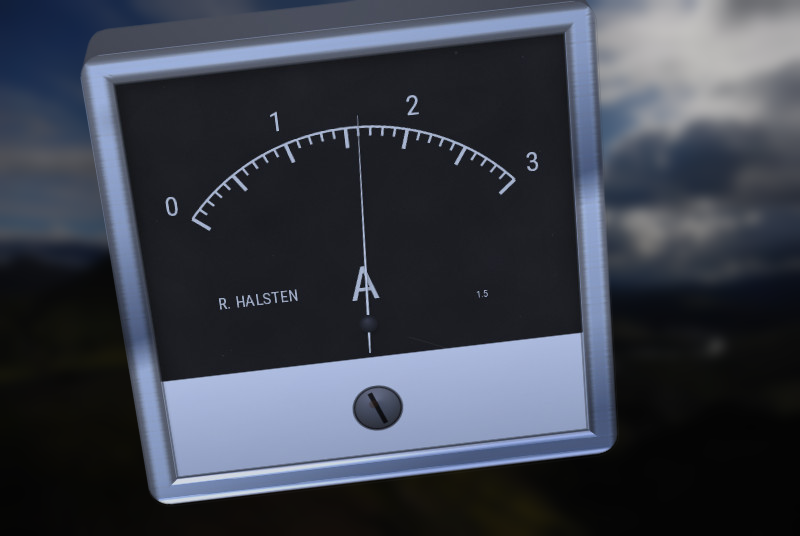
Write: 1.6 A
